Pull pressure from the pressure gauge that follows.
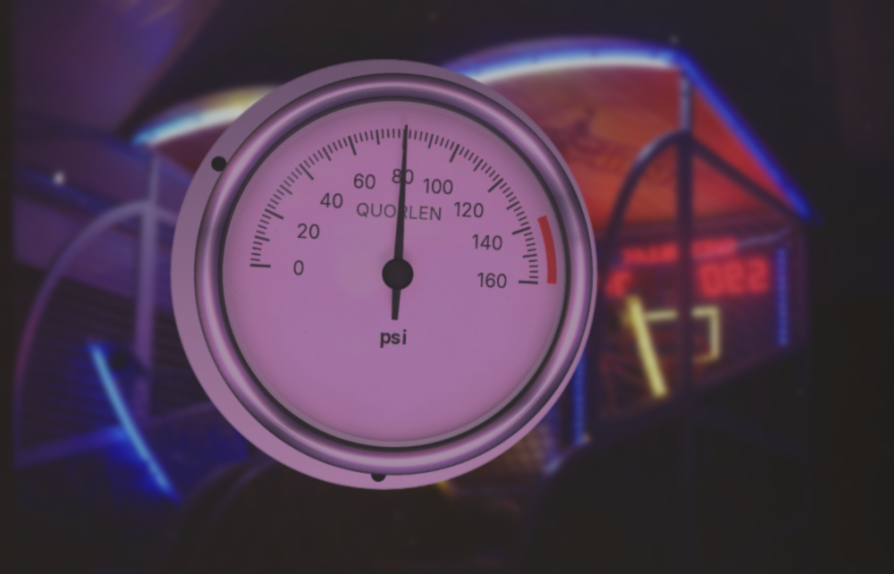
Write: 80 psi
